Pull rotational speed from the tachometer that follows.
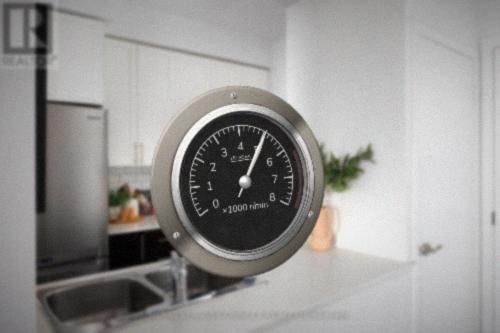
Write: 5000 rpm
